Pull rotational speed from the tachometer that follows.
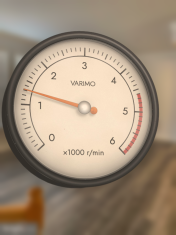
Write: 1300 rpm
